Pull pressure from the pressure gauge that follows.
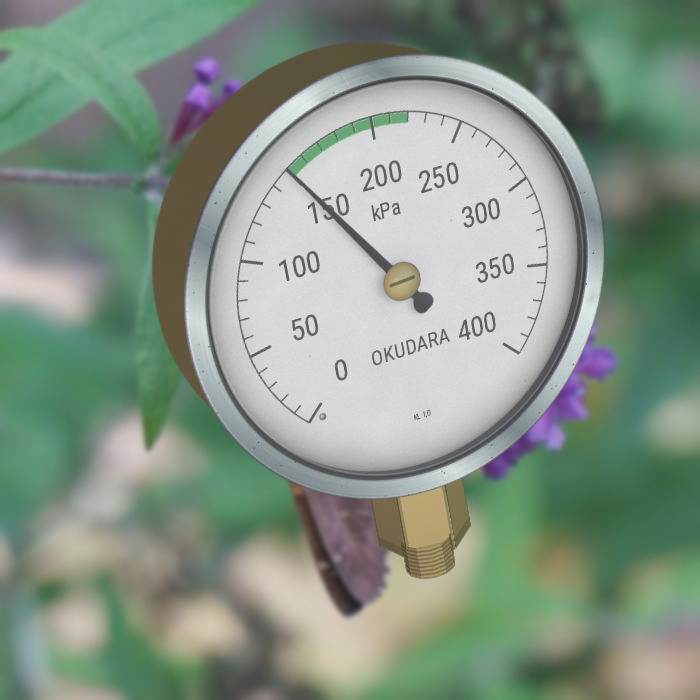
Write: 150 kPa
